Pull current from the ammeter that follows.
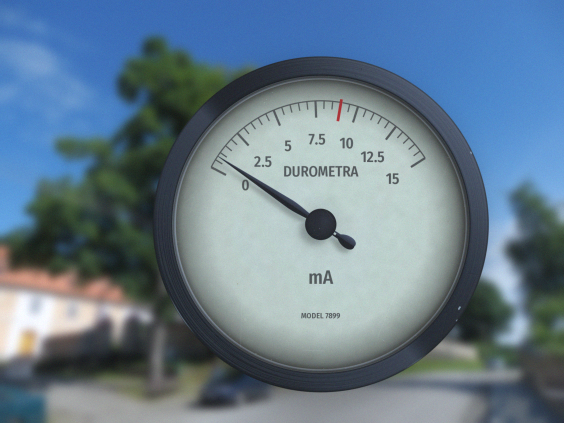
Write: 0.75 mA
